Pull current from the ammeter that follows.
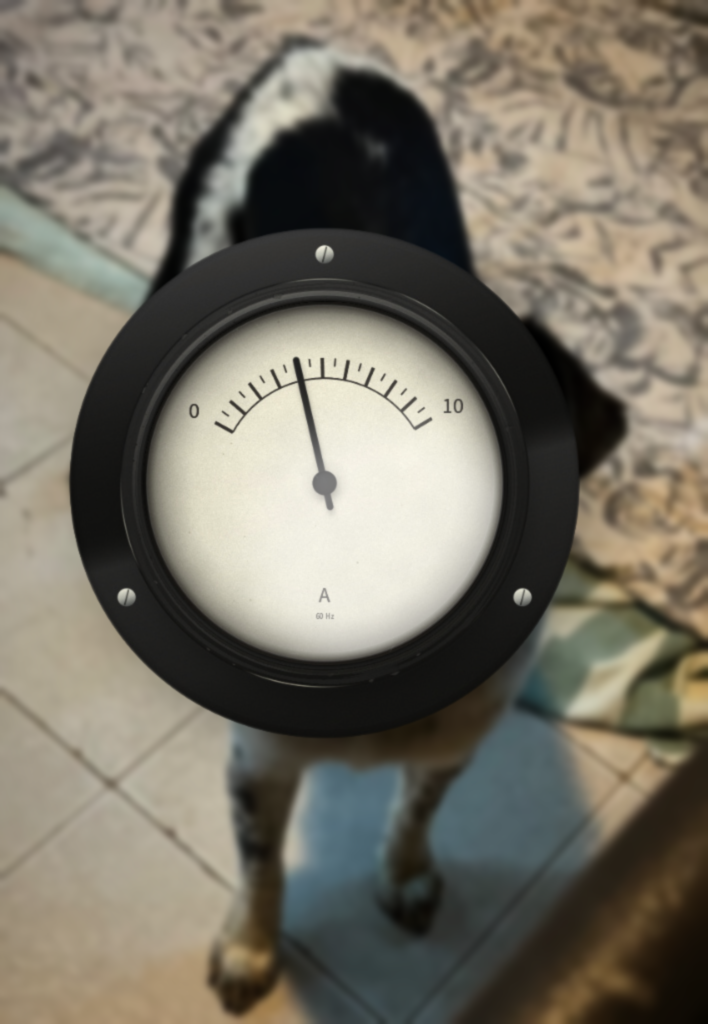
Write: 4 A
